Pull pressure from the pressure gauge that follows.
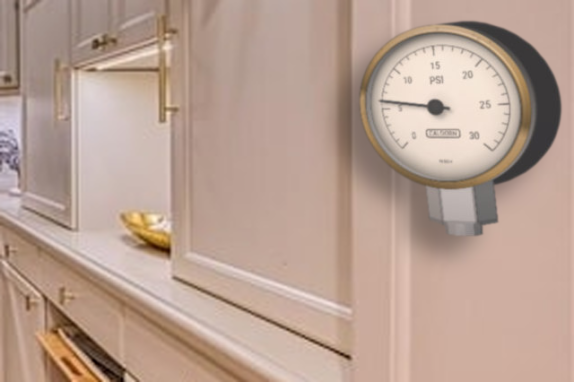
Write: 6 psi
